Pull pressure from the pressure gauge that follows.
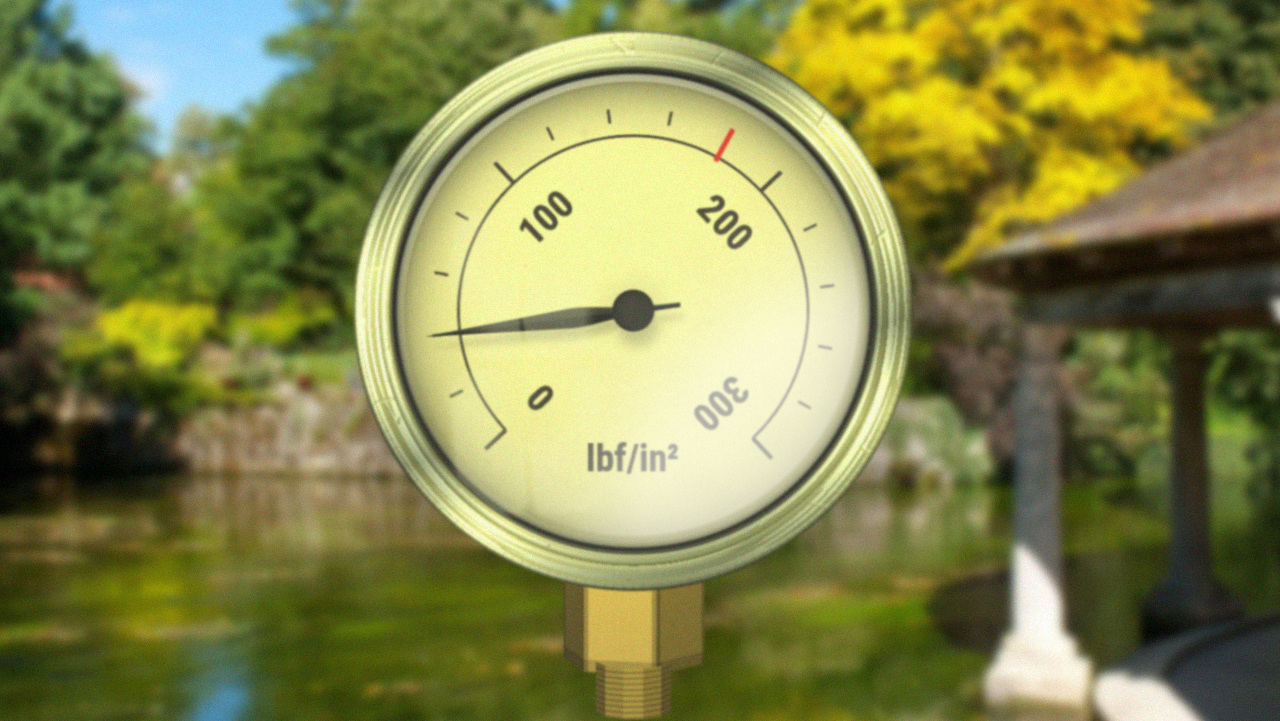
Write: 40 psi
